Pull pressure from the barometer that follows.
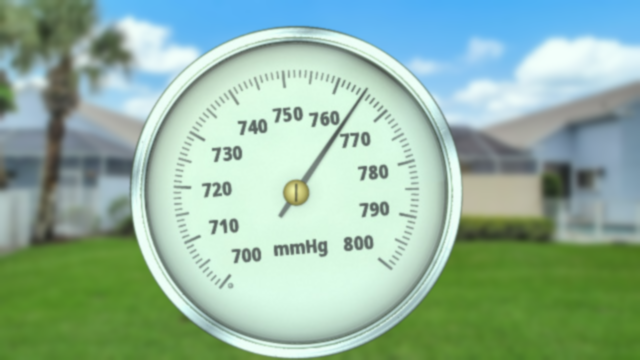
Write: 765 mmHg
